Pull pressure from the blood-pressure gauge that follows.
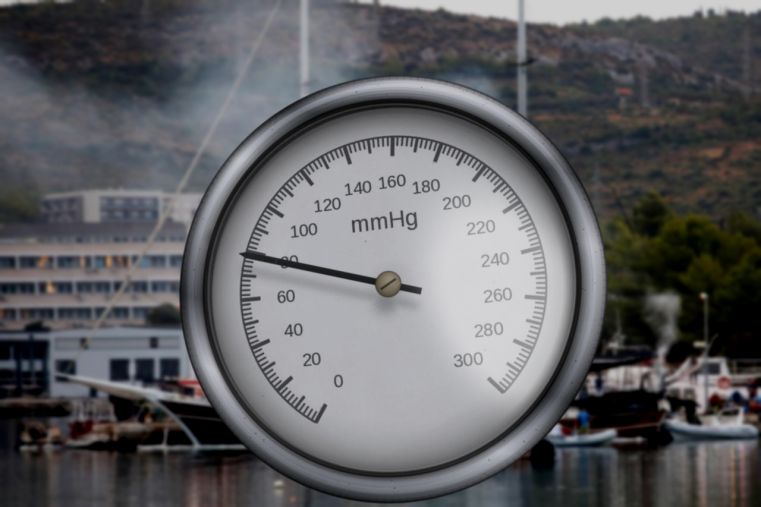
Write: 78 mmHg
